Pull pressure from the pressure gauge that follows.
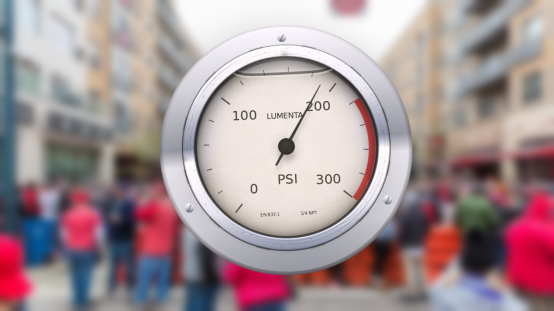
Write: 190 psi
